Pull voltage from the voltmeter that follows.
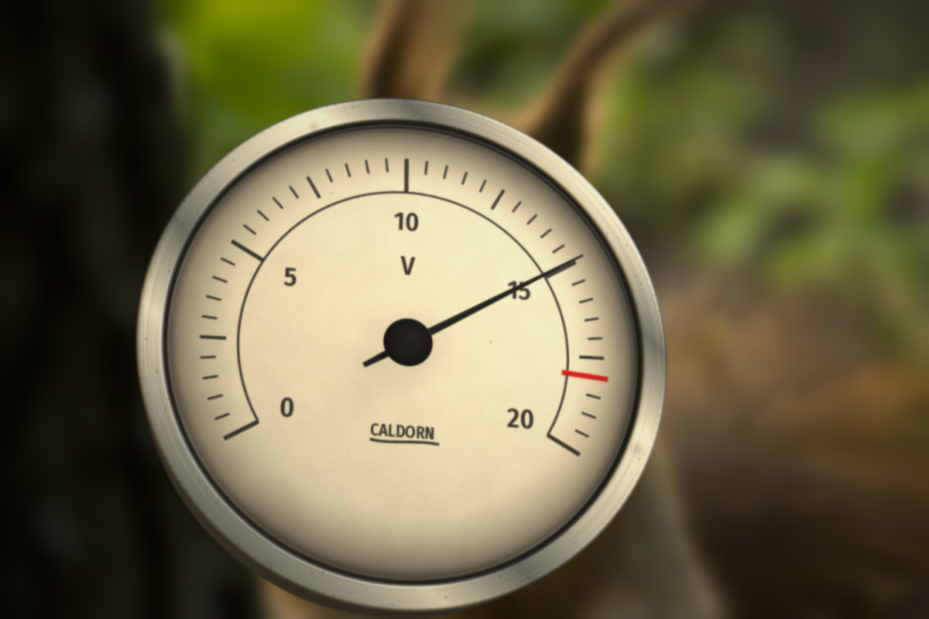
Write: 15 V
